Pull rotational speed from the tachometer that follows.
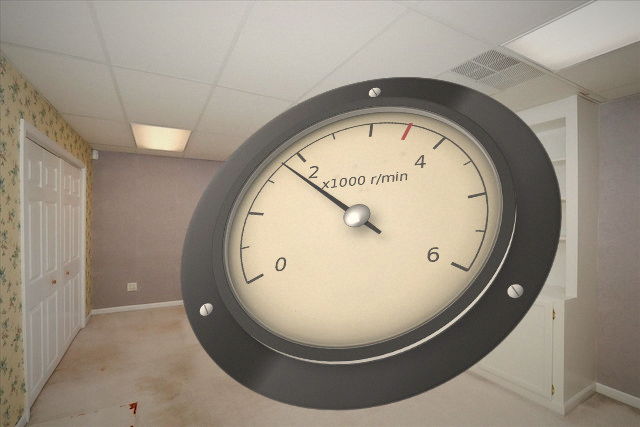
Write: 1750 rpm
